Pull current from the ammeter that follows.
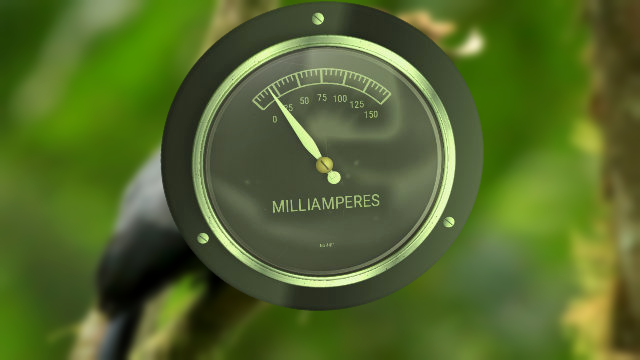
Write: 20 mA
